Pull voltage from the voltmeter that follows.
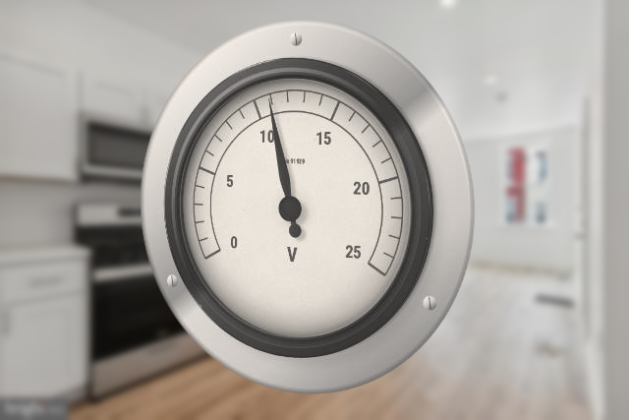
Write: 11 V
